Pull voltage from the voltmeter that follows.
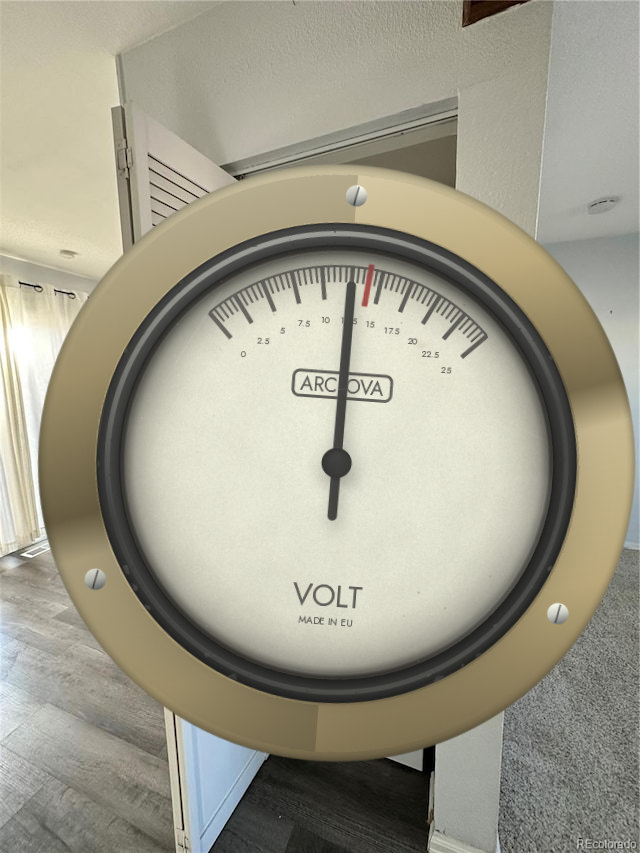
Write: 12.5 V
